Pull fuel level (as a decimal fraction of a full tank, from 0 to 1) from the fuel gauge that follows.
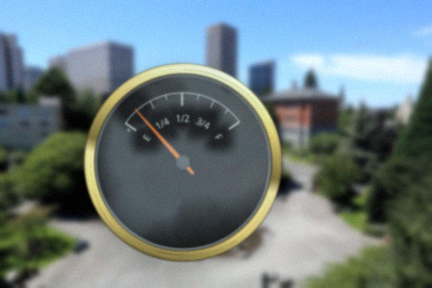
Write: 0.125
